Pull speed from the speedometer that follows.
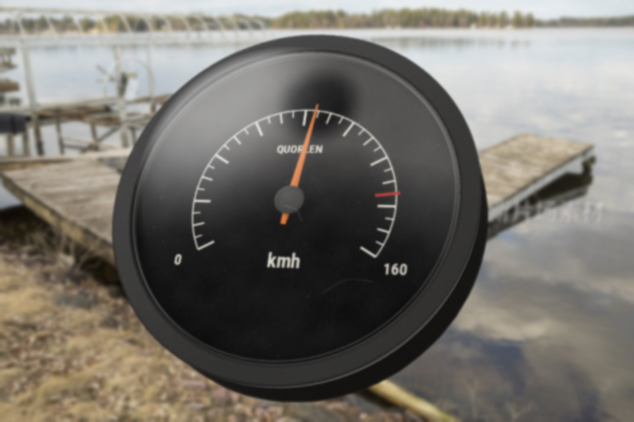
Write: 85 km/h
